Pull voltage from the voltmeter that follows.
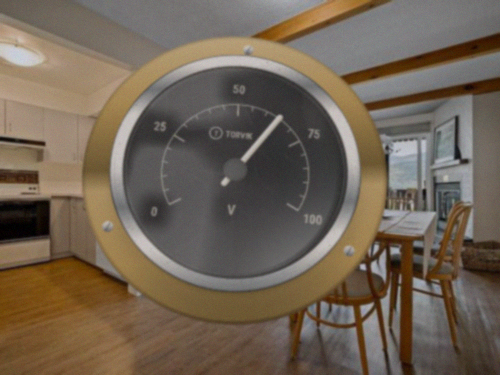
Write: 65 V
